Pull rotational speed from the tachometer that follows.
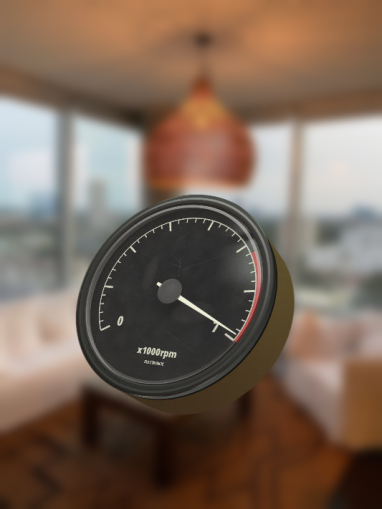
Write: 6900 rpm
